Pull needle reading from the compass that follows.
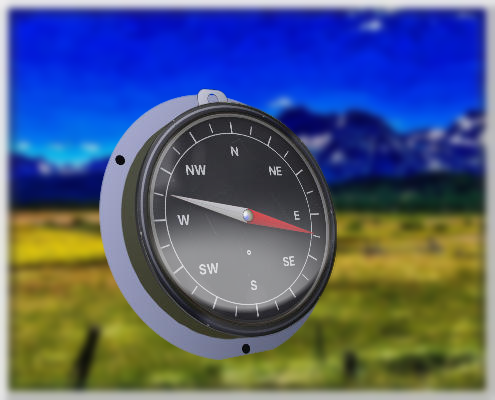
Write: 105 °
